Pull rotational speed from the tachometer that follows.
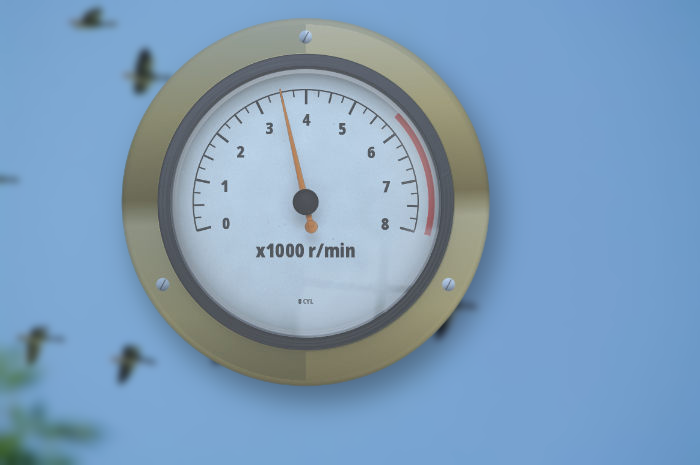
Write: 3500 rpm
